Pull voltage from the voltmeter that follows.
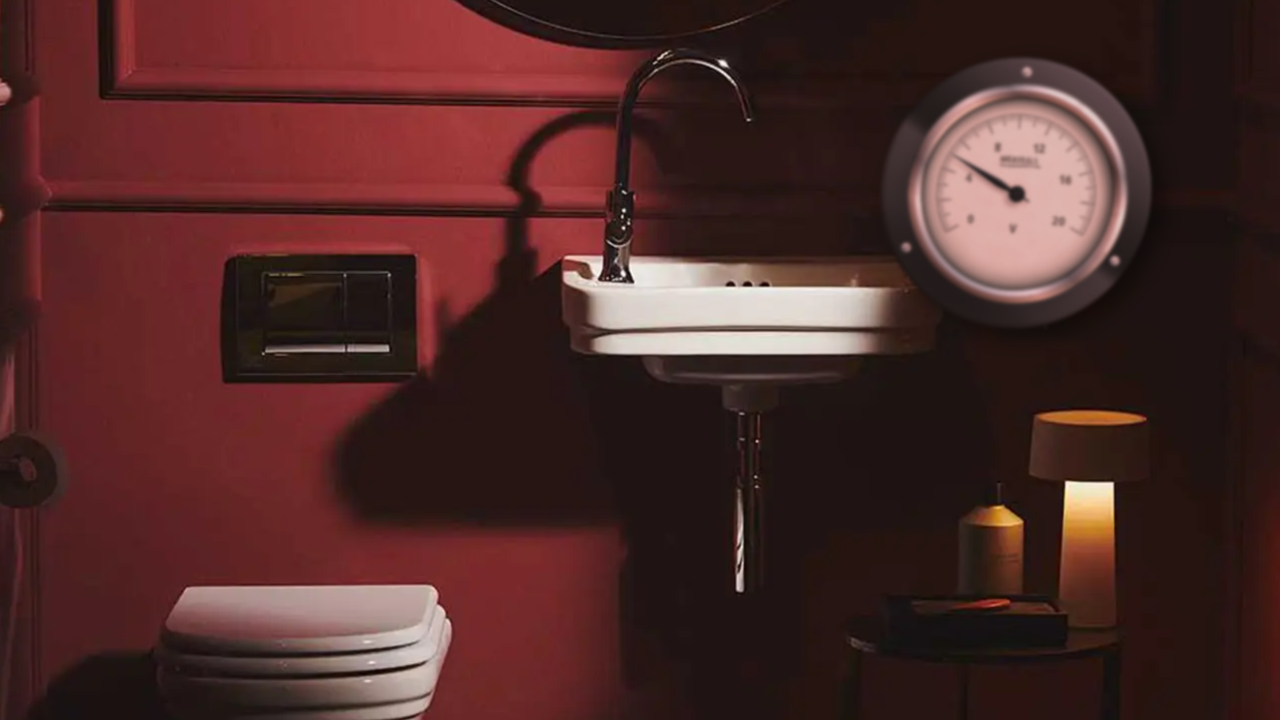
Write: 5 V
